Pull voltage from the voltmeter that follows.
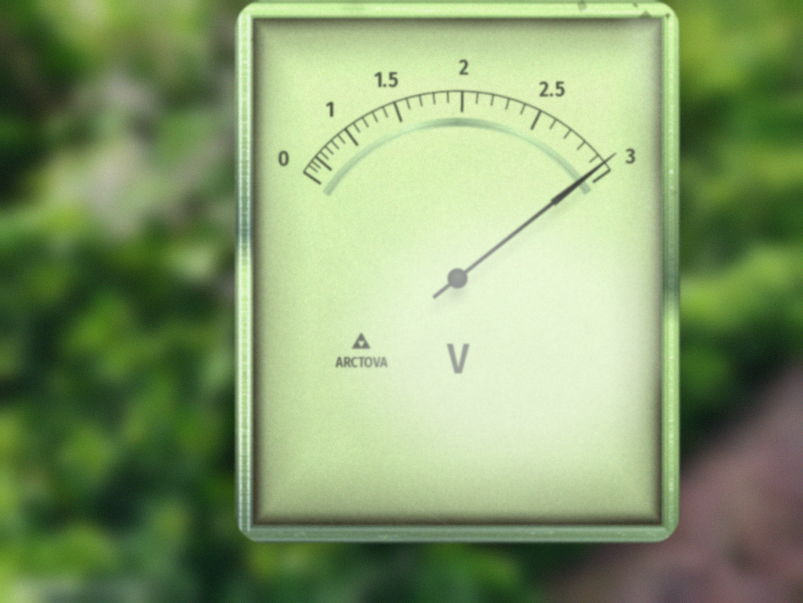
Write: 2.95 V
